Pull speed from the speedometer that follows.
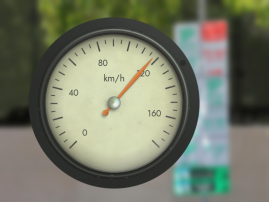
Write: 117.5 km/h
